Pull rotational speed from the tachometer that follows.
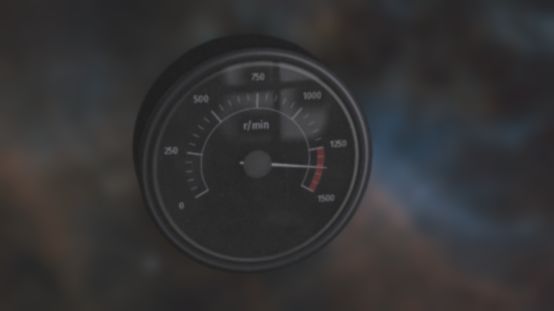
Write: 1350 rpm
